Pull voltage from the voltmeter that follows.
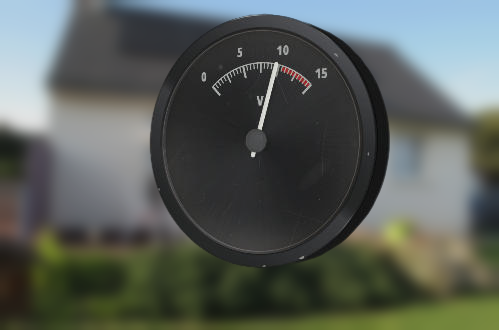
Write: 10 V
